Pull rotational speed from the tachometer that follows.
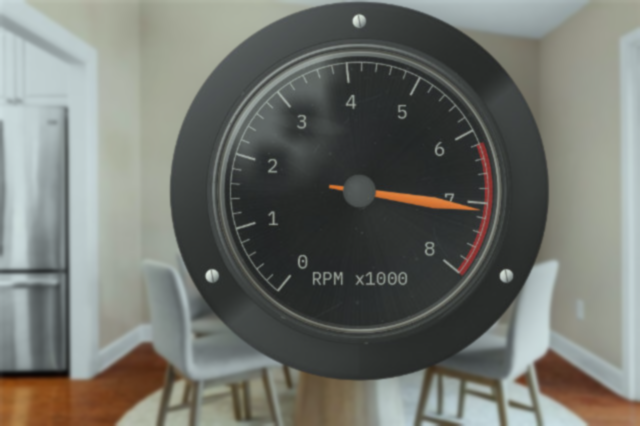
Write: 7100 rpm
